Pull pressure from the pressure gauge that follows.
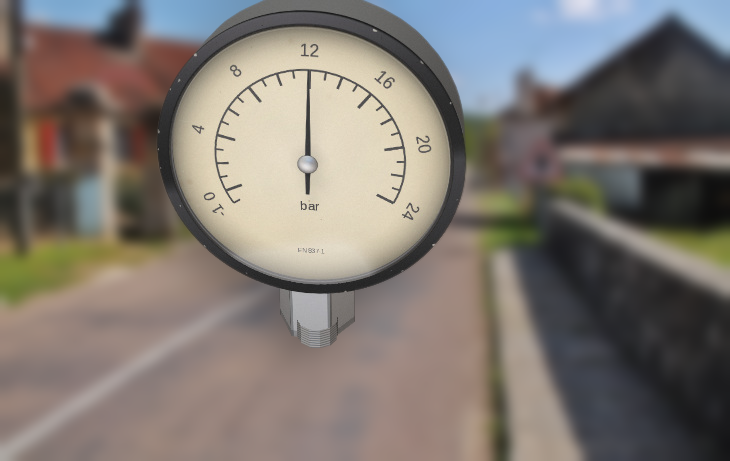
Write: 12 bar
